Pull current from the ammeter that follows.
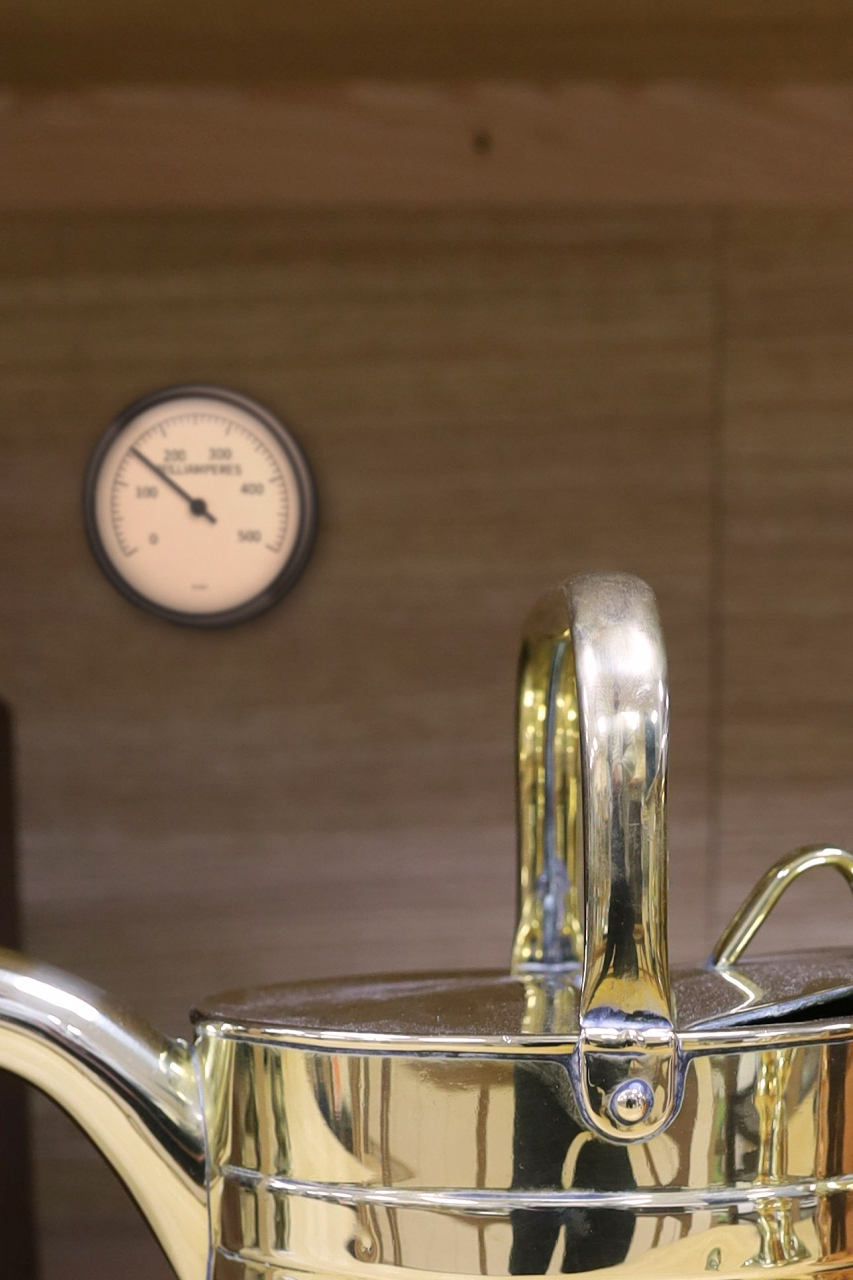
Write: 150 mA
